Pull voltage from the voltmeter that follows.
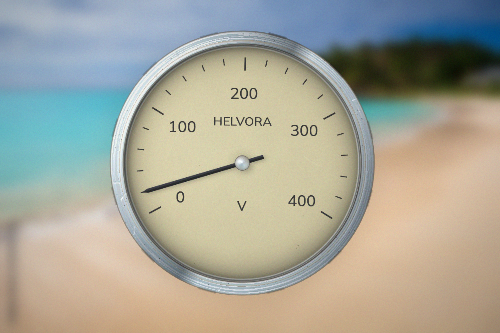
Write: 20 V
